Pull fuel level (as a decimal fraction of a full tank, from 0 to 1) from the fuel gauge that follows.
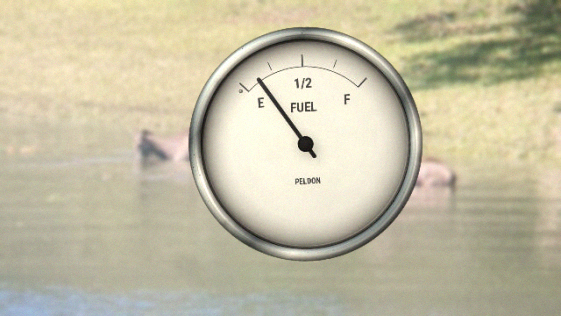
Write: 0.125
